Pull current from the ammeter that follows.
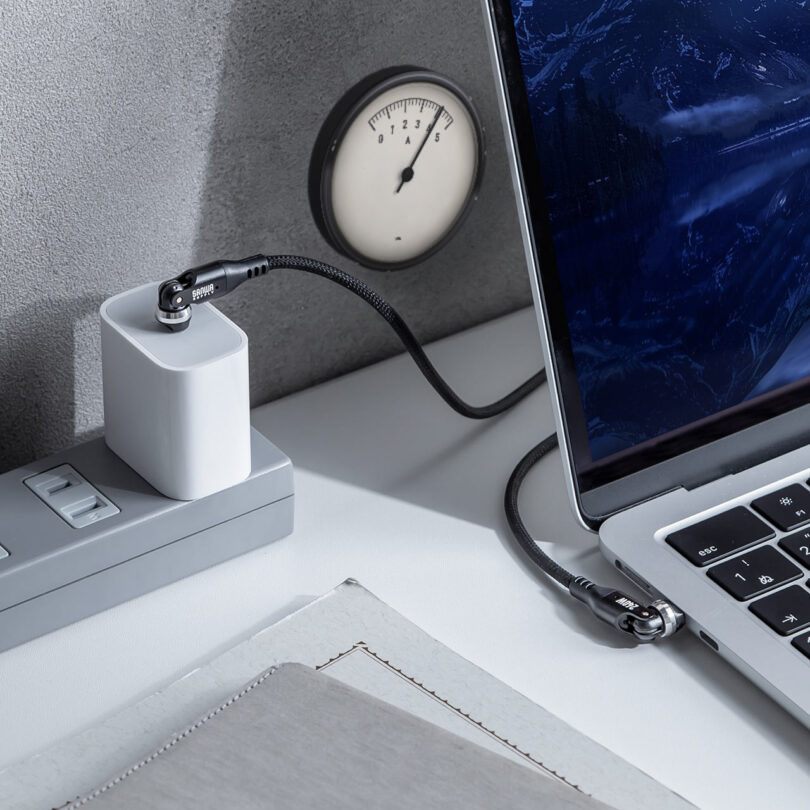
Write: 4 A
